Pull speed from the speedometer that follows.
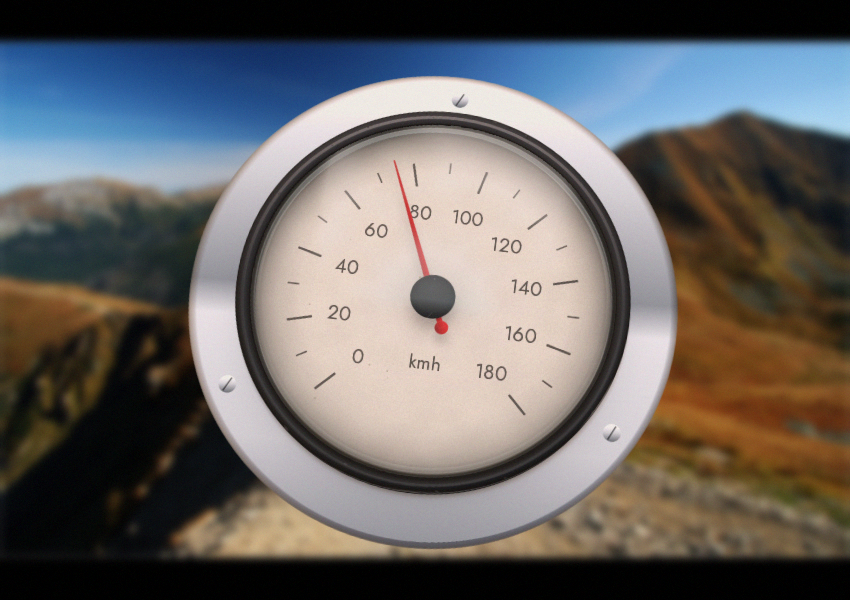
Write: 75 km/h
